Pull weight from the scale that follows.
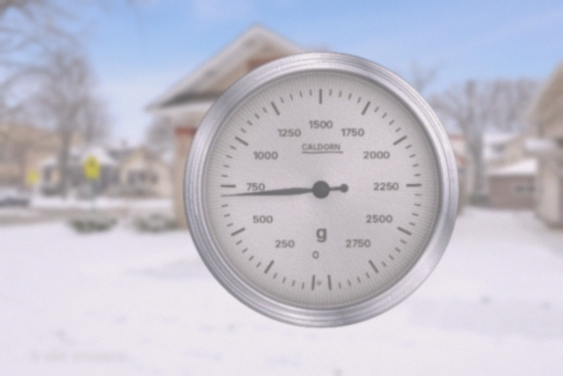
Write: 700 g
